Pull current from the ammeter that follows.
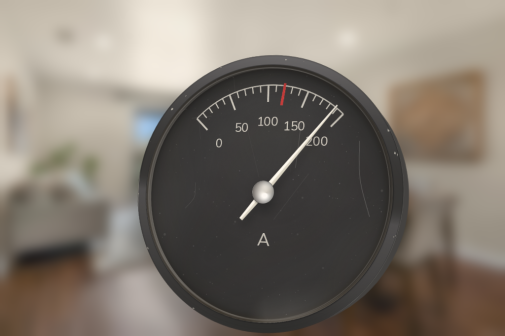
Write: 190 A
